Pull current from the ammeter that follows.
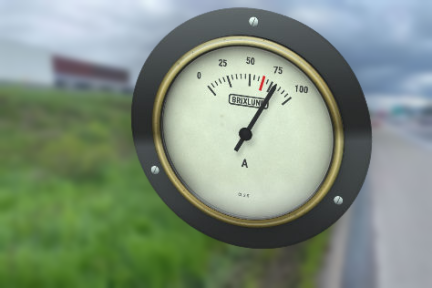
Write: 80 A
